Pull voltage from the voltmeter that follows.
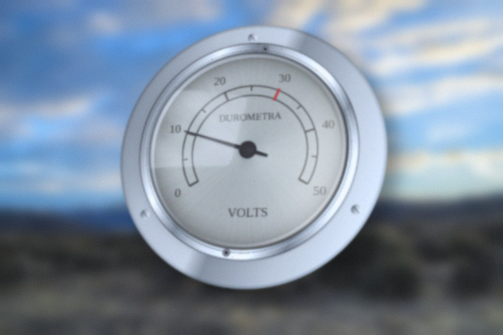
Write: 10 V
